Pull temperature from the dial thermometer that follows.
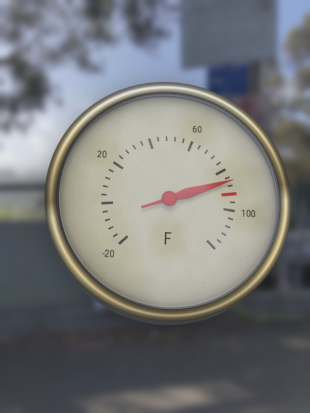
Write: 86 °F
